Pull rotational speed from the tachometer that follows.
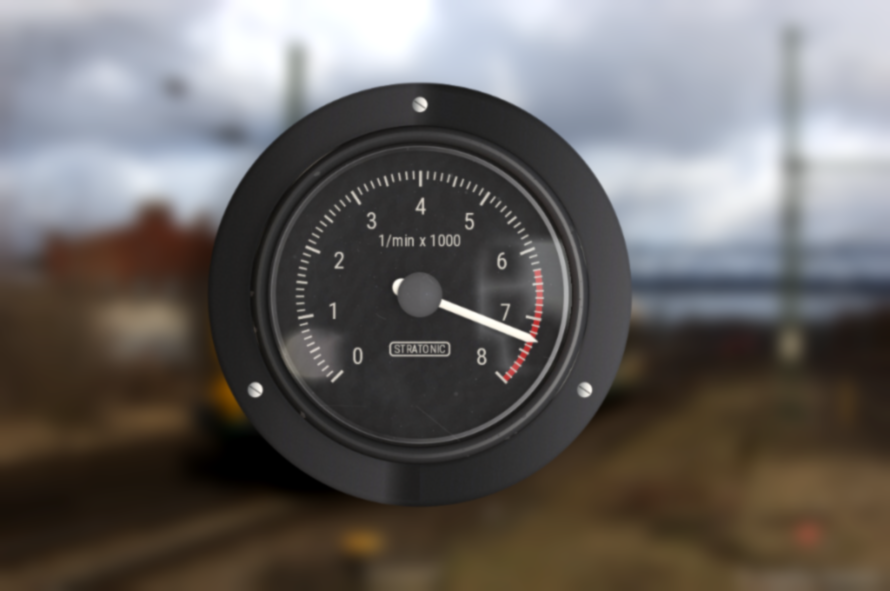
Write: 7300 rpm
